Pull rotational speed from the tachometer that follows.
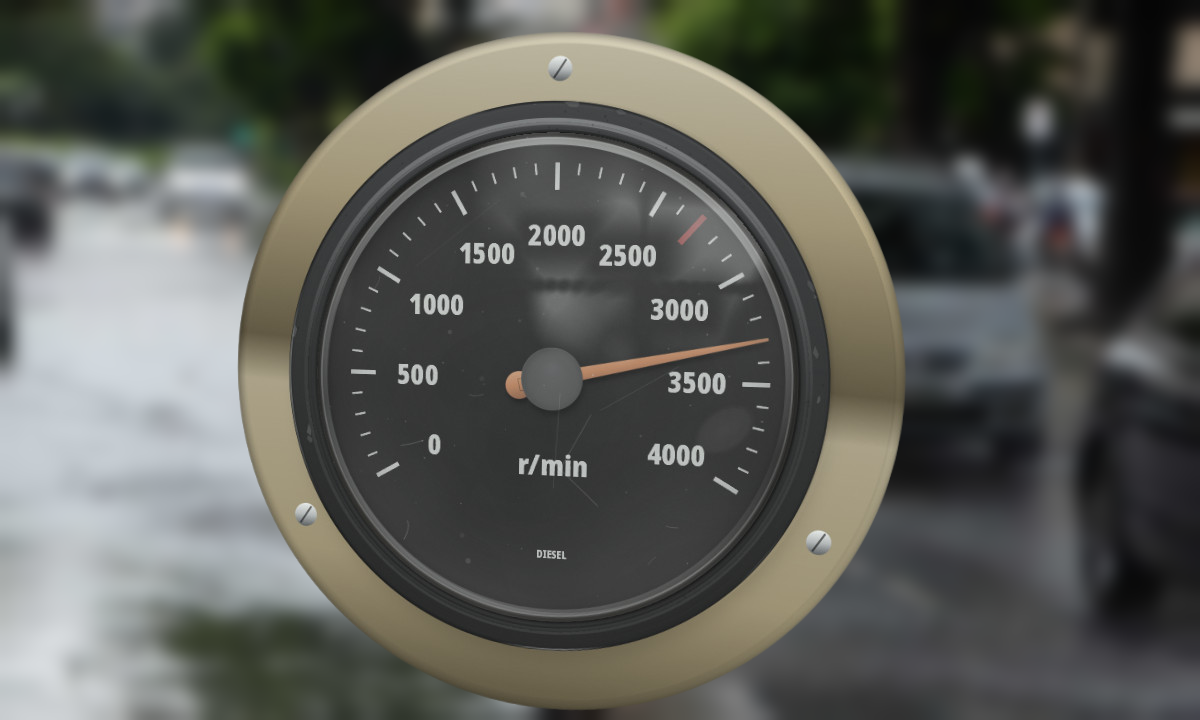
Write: 3300 rpm
